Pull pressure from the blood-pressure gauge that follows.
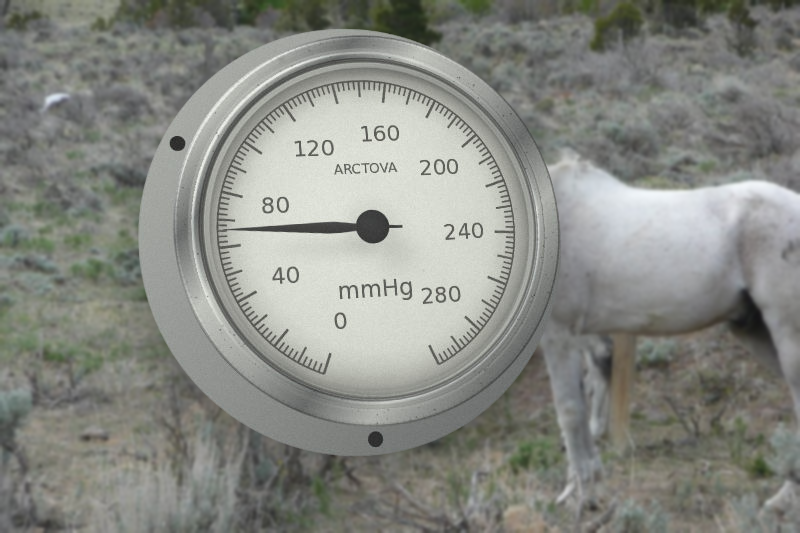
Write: 66 mmHg
